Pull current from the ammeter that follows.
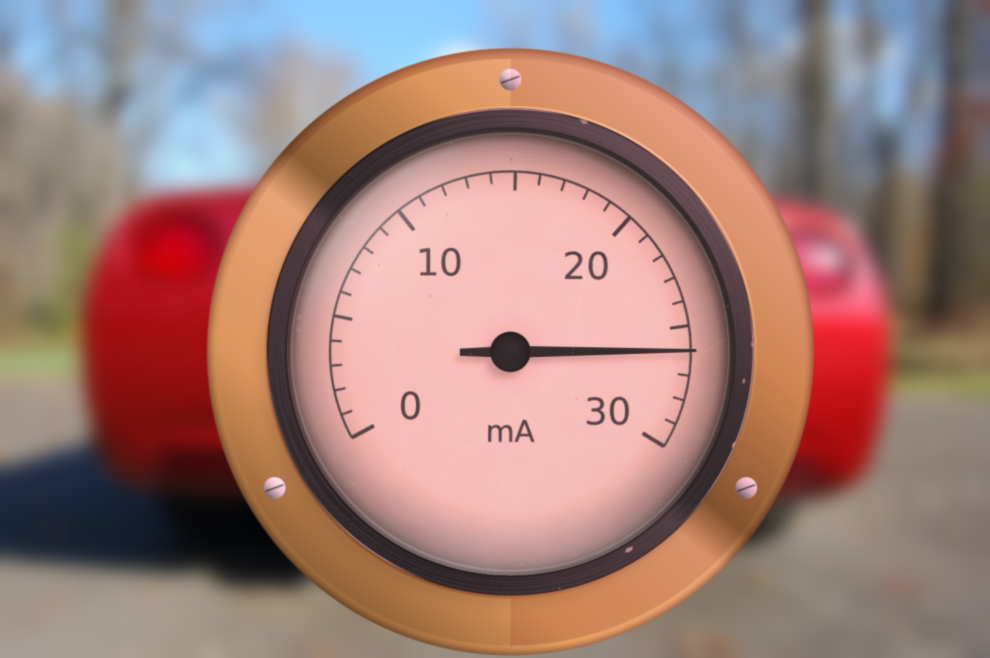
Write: 26 mA
